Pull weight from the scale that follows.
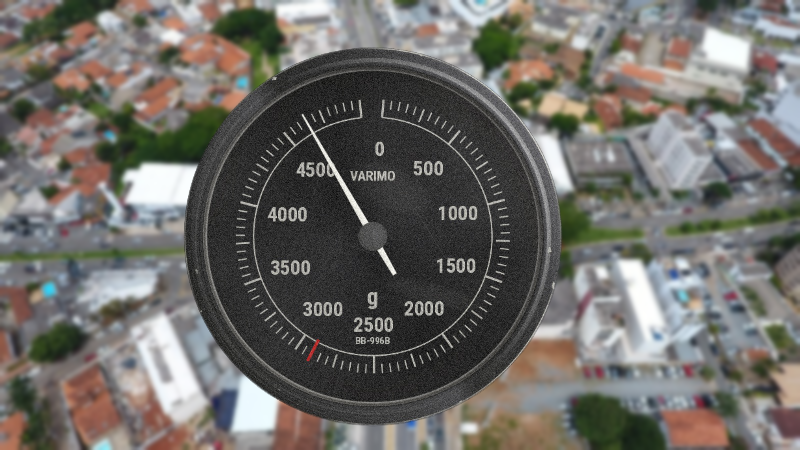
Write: 4650 g
